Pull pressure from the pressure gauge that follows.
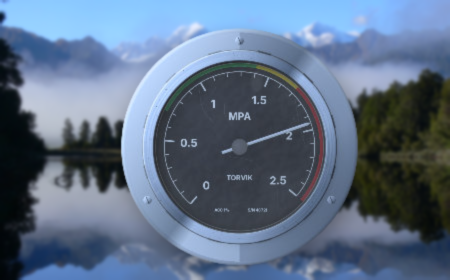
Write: 1.95 MPa
